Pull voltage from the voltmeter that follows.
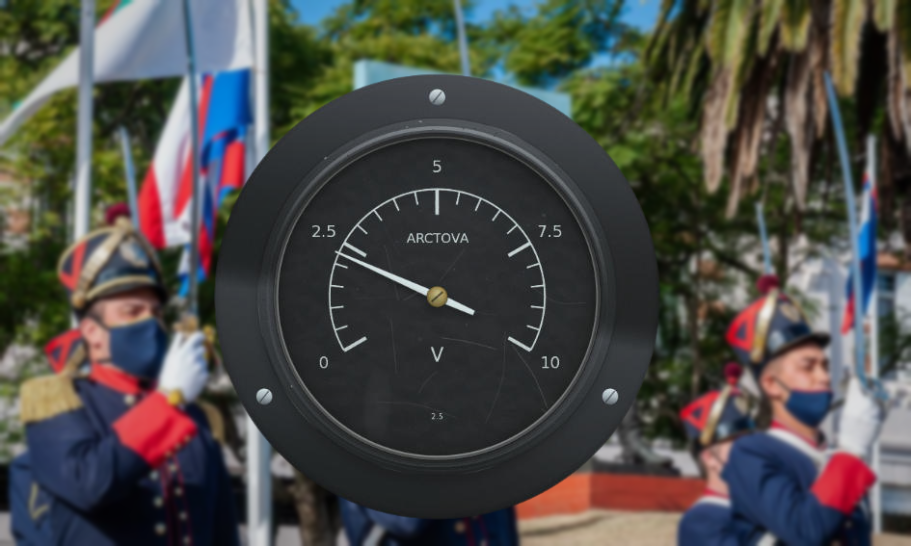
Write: 2.25 V
